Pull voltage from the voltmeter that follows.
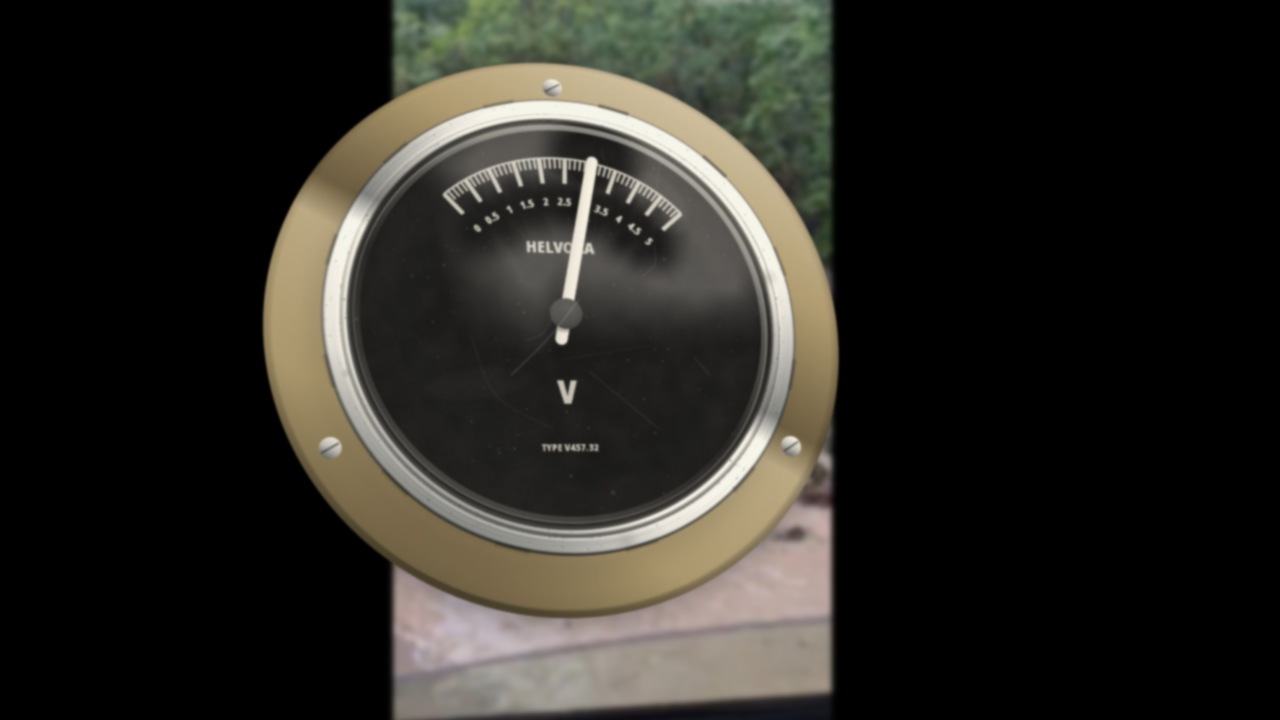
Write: 3 V
